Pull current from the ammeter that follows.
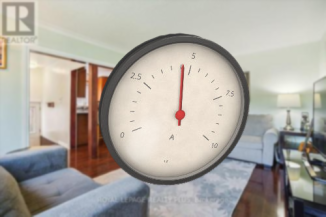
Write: 4.5 A
